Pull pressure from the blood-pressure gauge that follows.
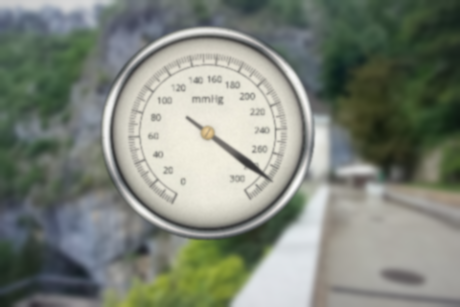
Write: 280 mmHg
